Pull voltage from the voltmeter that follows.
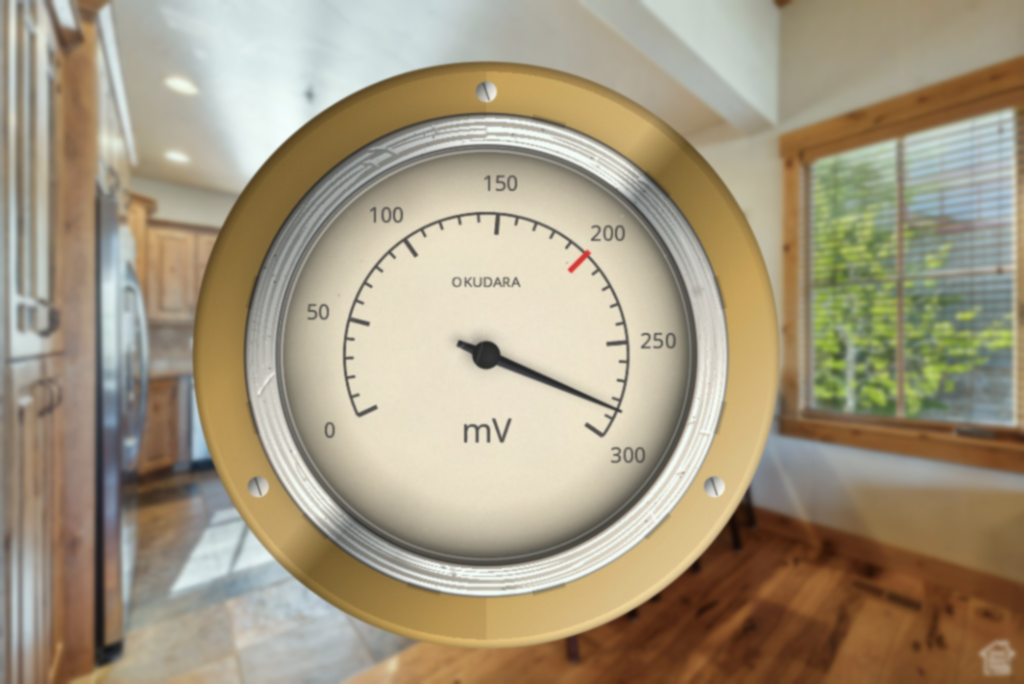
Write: 285 mV
